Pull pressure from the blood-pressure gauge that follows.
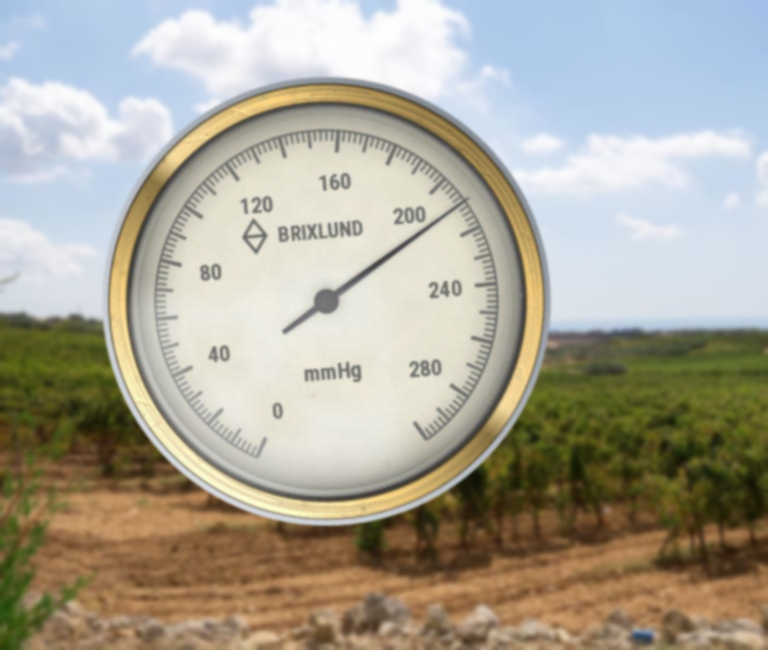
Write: 210 mmHg
